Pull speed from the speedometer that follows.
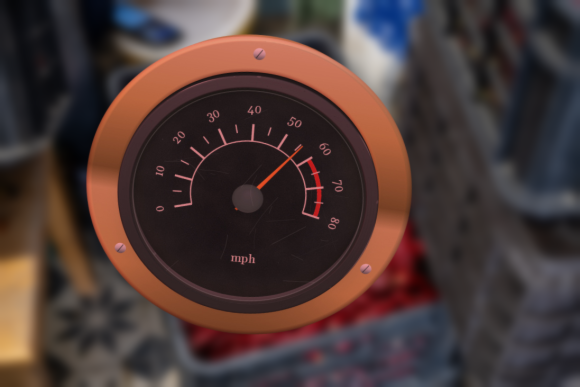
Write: 55 mph
